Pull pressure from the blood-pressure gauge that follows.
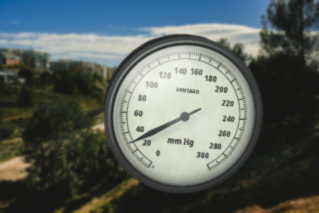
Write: 30 mmHg
